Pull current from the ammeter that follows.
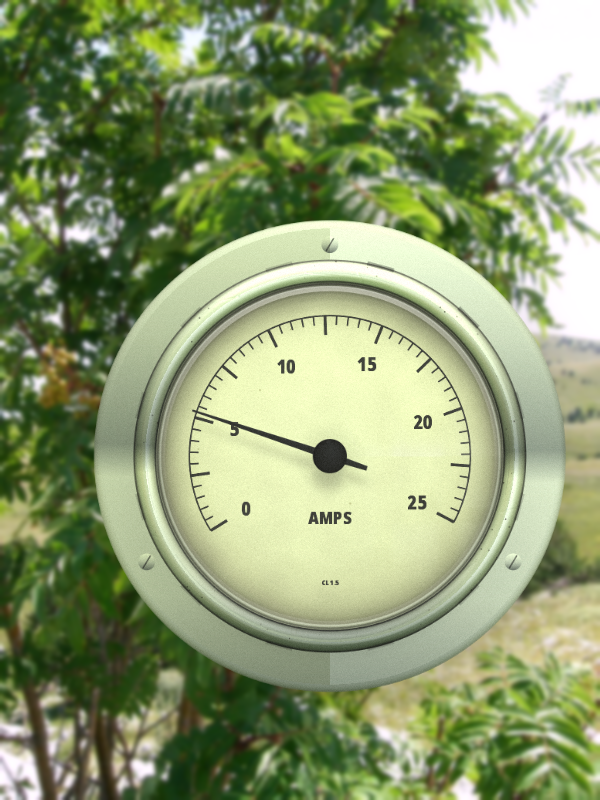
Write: 5.25 A
